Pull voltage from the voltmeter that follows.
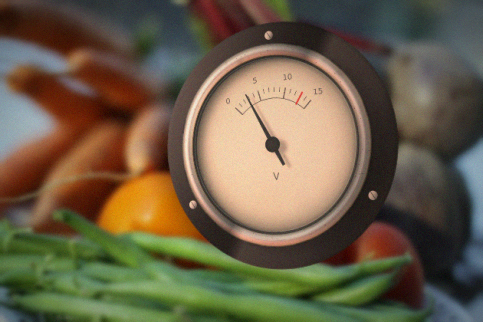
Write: 3 V
